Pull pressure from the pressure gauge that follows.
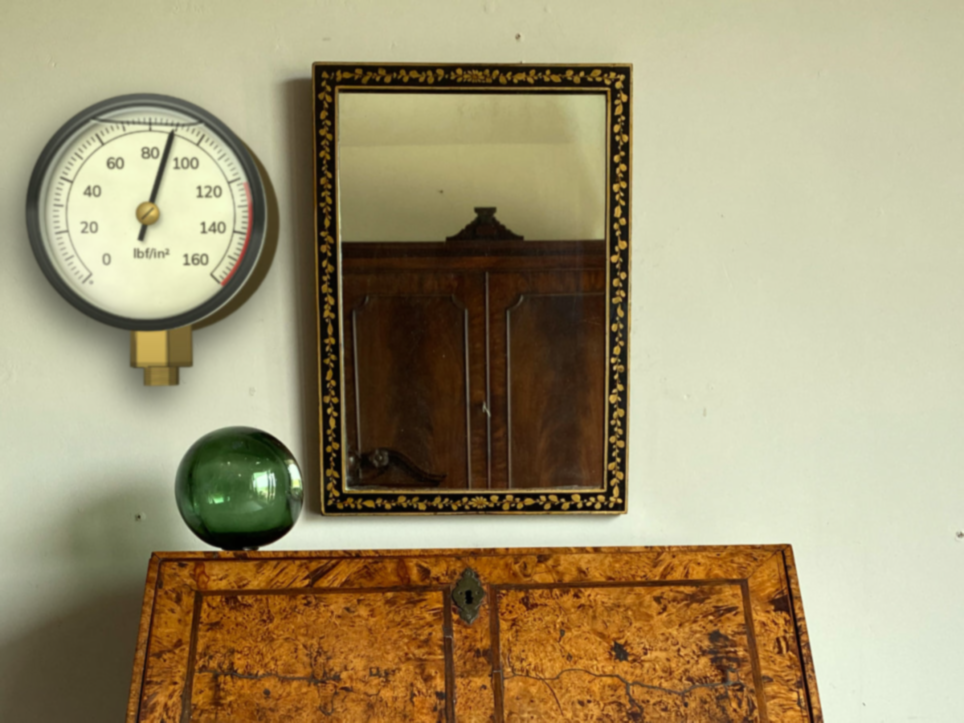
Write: 90 psi
